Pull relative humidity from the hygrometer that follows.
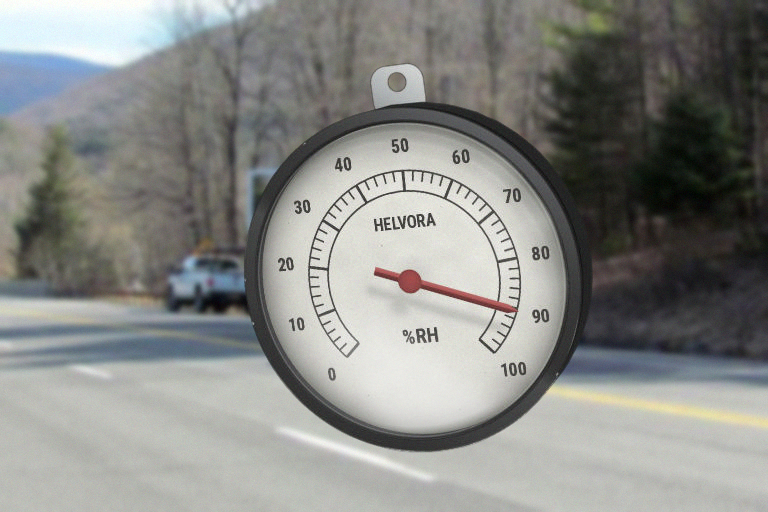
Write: 90 %
